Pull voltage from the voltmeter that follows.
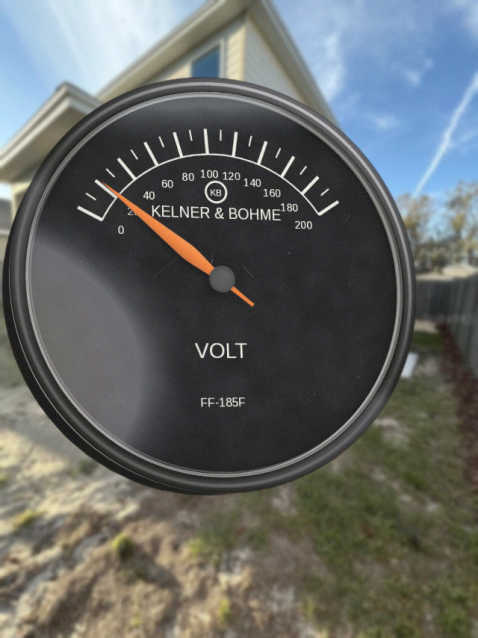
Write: 20 V
